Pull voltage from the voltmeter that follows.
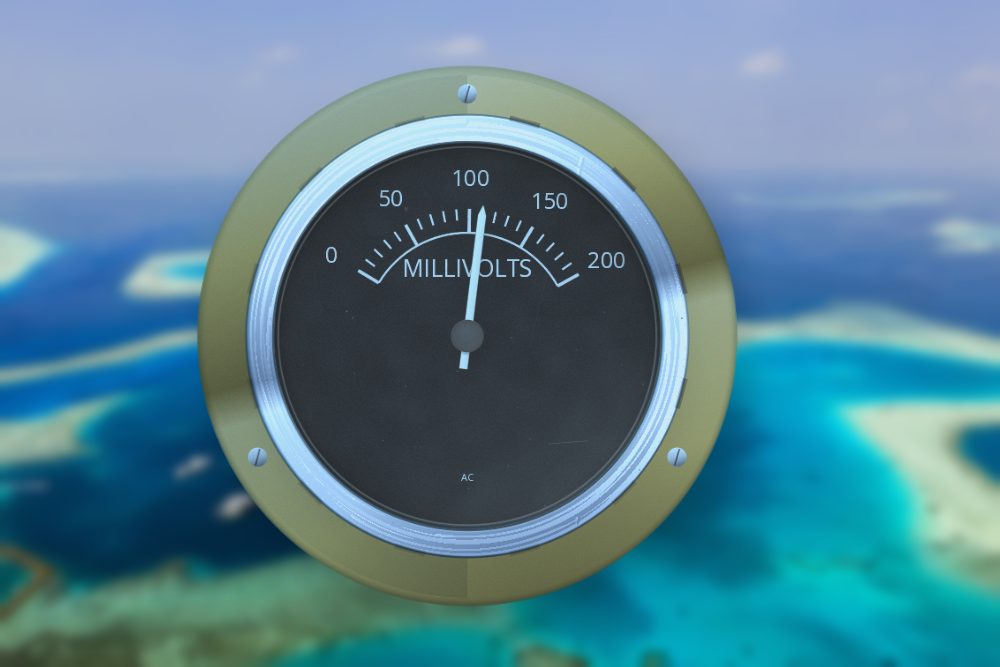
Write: 110 mV
